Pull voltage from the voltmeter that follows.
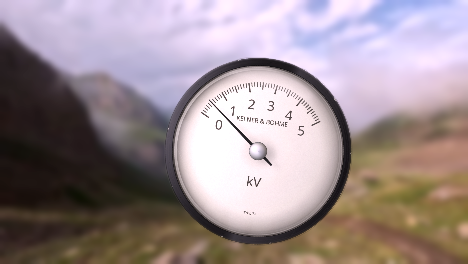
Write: 0.5 kV
